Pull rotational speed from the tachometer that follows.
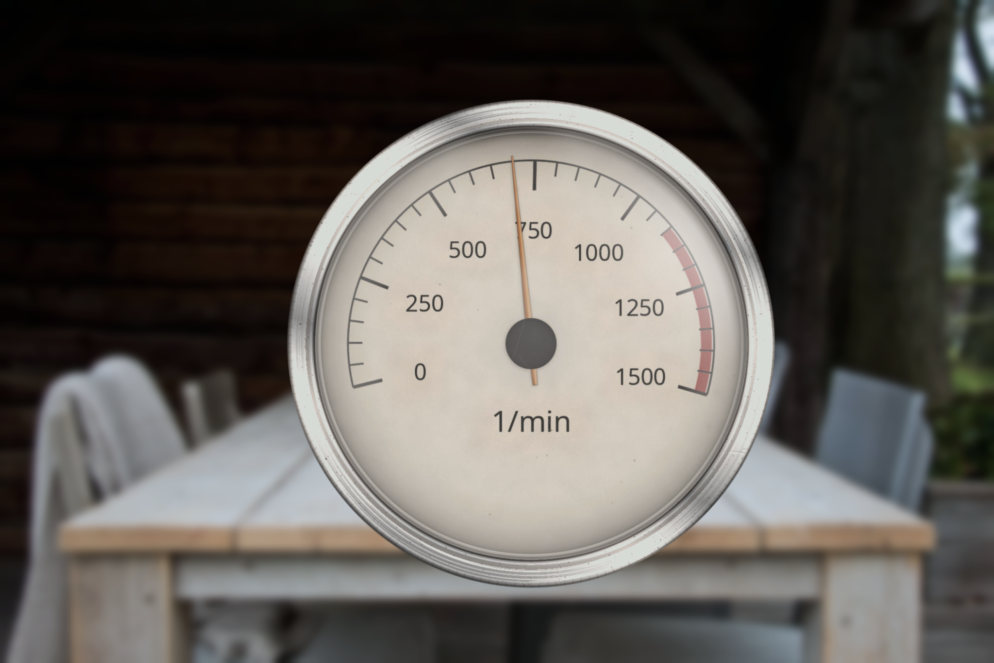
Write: 700 rpm
